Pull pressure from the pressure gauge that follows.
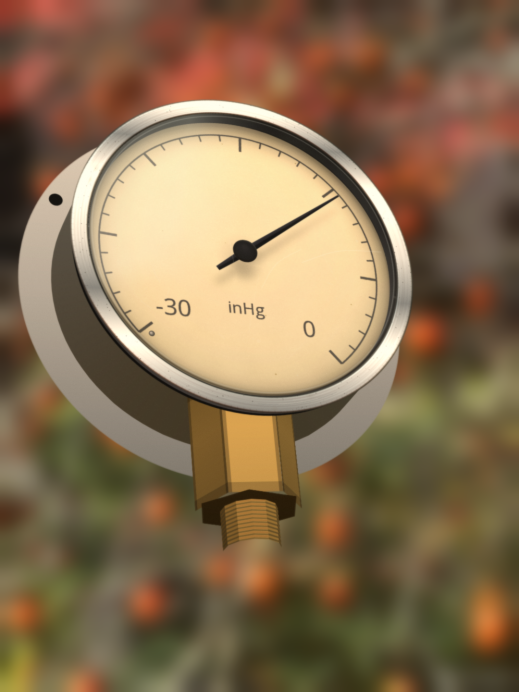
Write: -9.5 inHg
